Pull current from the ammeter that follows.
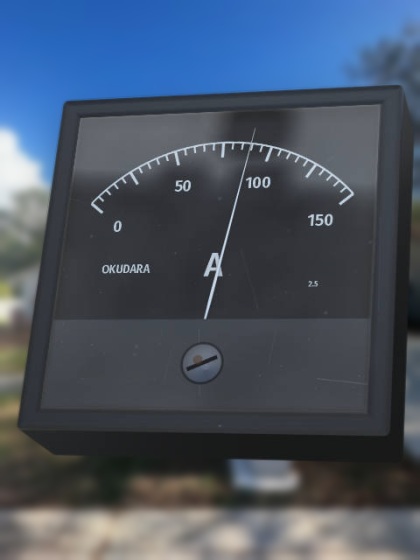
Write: 90 A
